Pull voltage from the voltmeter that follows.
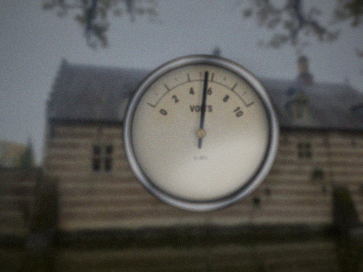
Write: 5.5 V
